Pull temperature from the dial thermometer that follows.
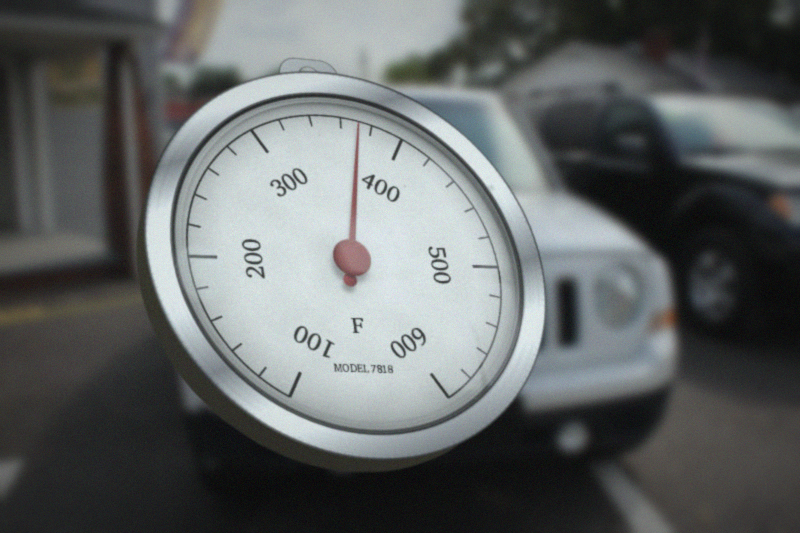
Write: 370 °F
